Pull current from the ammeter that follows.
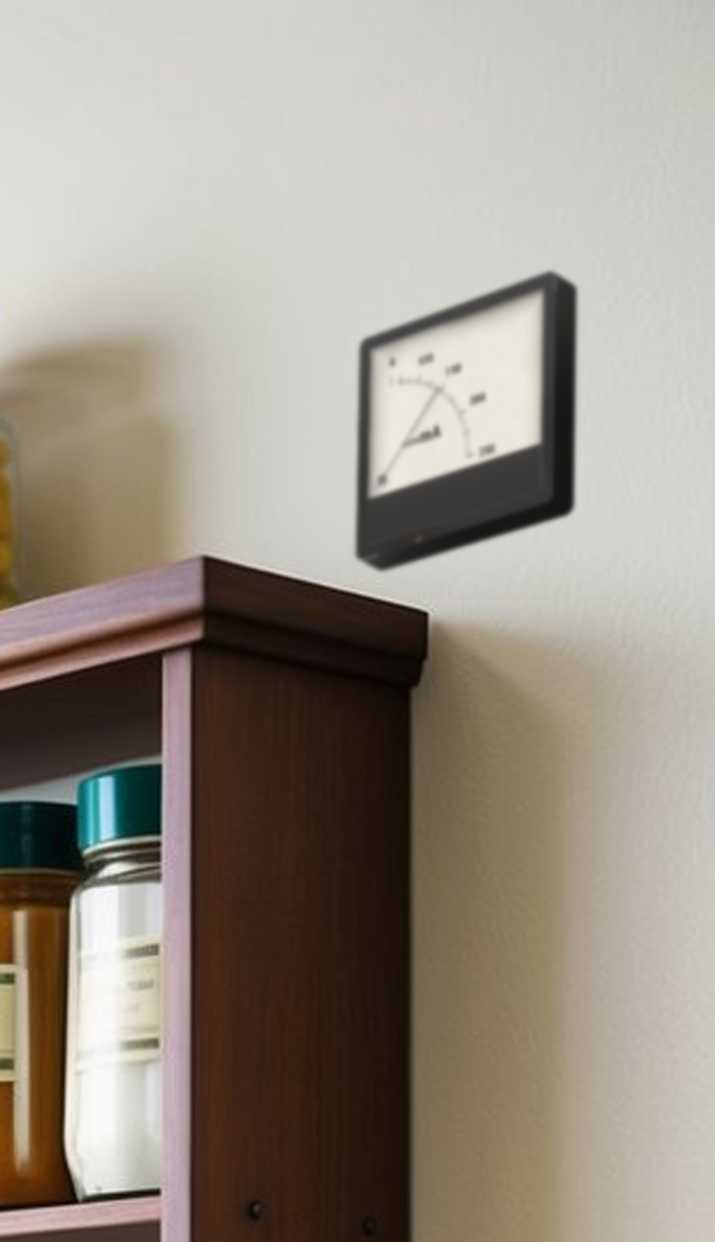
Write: 150 mA
